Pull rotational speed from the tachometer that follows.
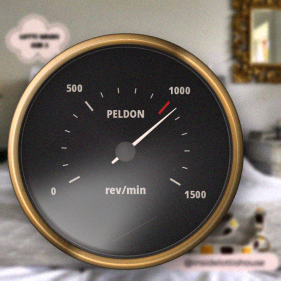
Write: 1050 rpm
